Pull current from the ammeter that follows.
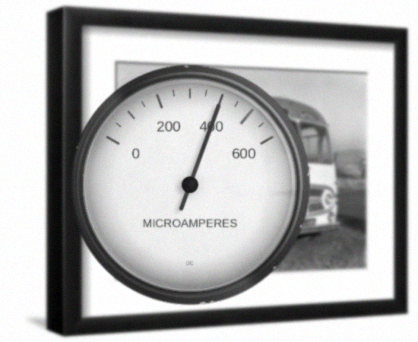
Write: 400 µA
